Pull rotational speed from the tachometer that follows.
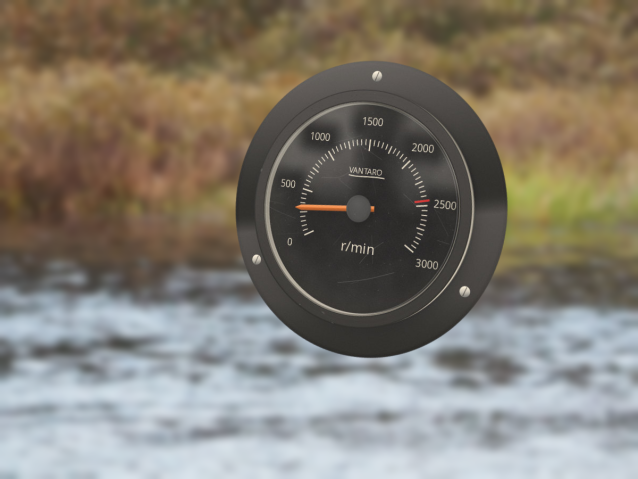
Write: 300 rpm
